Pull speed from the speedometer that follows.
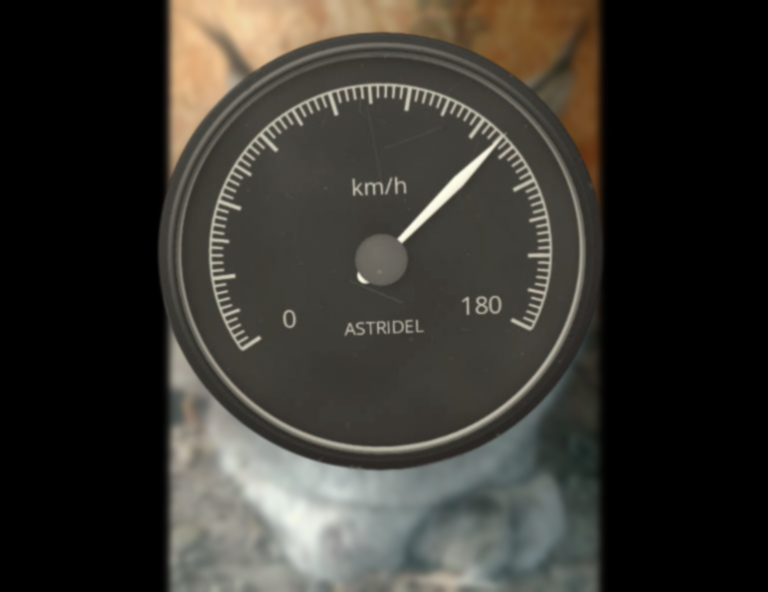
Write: 126 km/h
